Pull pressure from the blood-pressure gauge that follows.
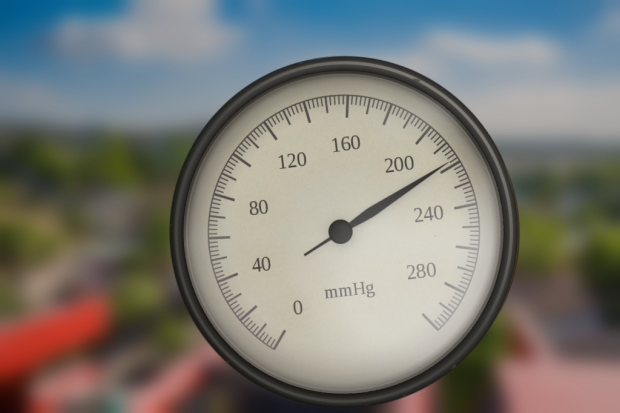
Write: 218 mmHg
